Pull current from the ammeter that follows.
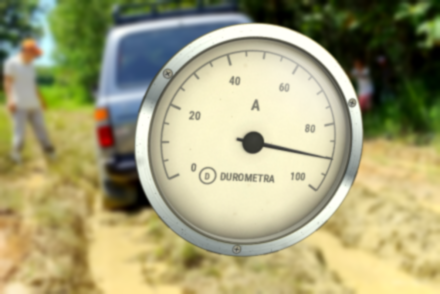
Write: 90 A
